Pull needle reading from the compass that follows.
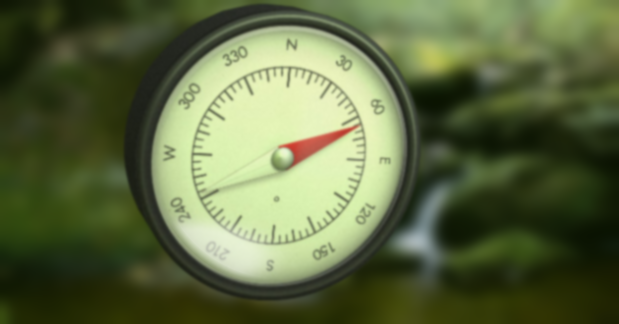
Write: 65 °
